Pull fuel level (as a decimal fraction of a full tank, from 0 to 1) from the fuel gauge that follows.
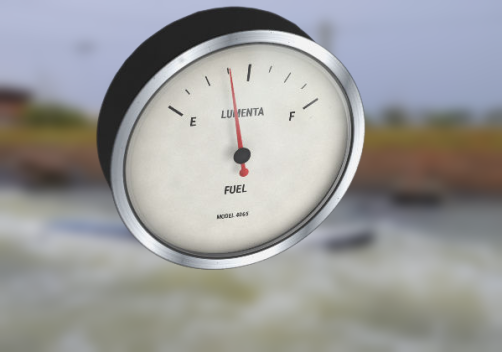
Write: 0.375
